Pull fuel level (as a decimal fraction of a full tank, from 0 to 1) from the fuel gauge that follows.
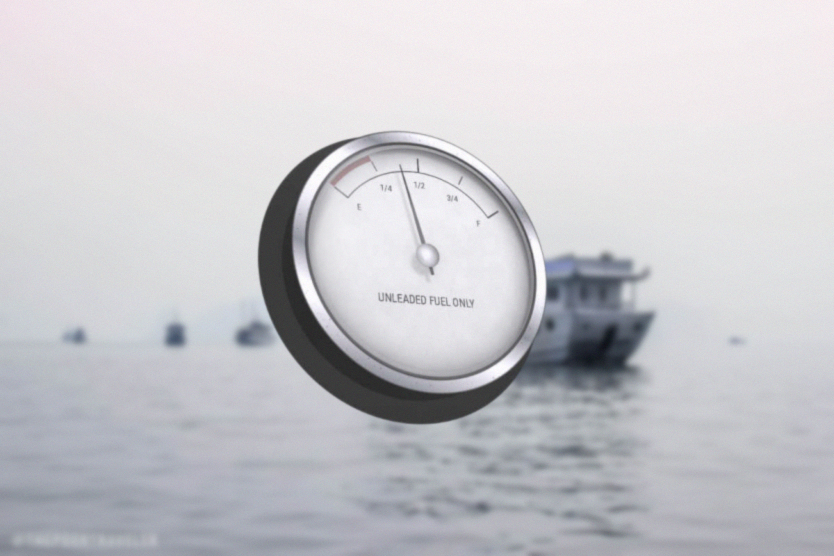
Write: 0.375
